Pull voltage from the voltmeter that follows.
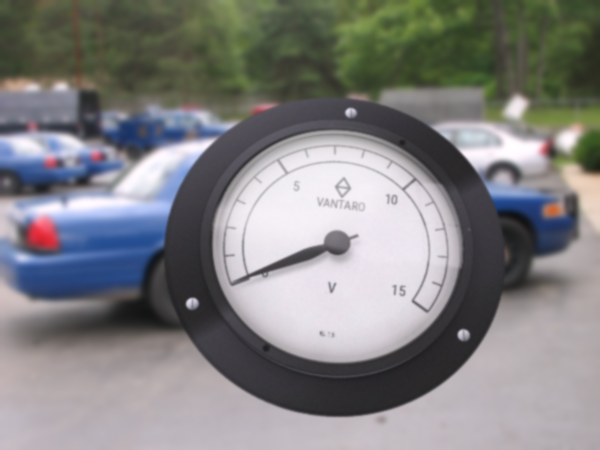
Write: 0 V
